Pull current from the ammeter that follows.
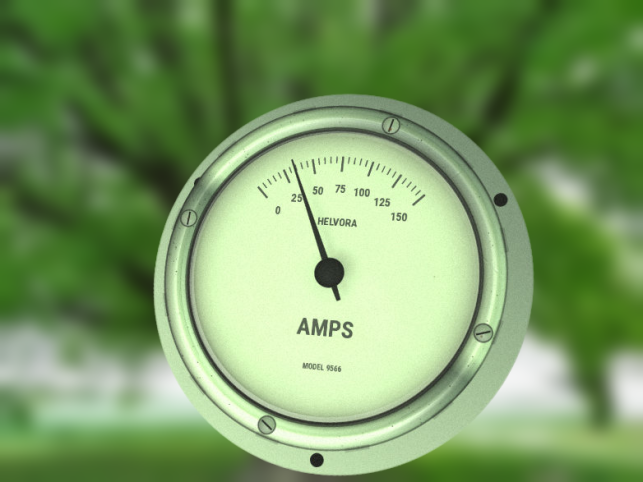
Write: 35 A
